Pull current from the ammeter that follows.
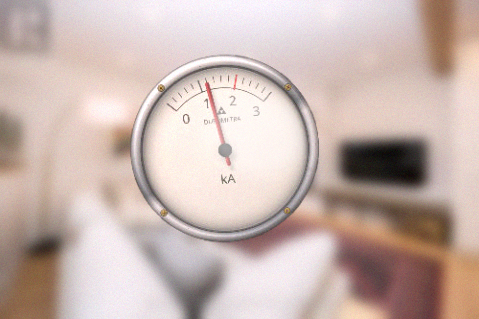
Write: 1.2 kA
